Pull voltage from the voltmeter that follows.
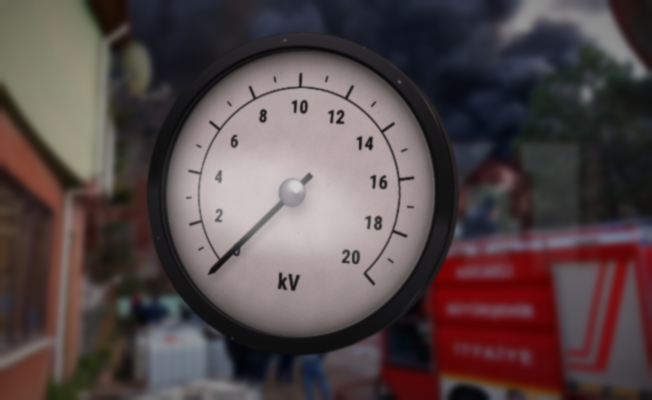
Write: 0 kV
